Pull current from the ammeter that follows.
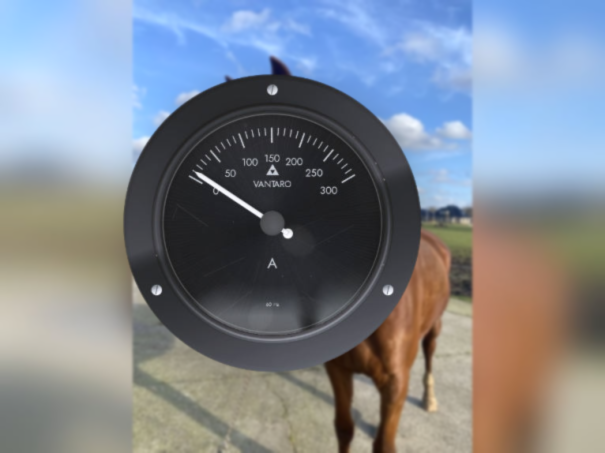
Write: 10 A
